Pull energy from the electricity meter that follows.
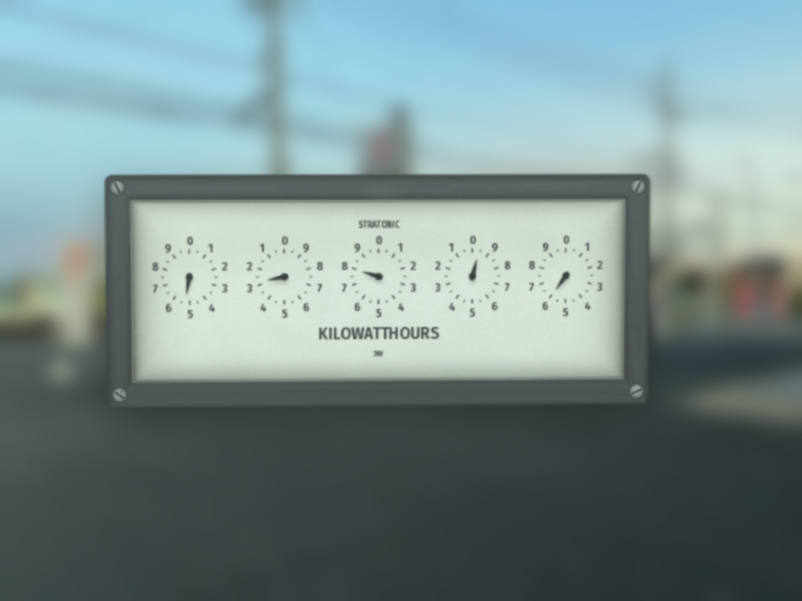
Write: 52796 kWh
